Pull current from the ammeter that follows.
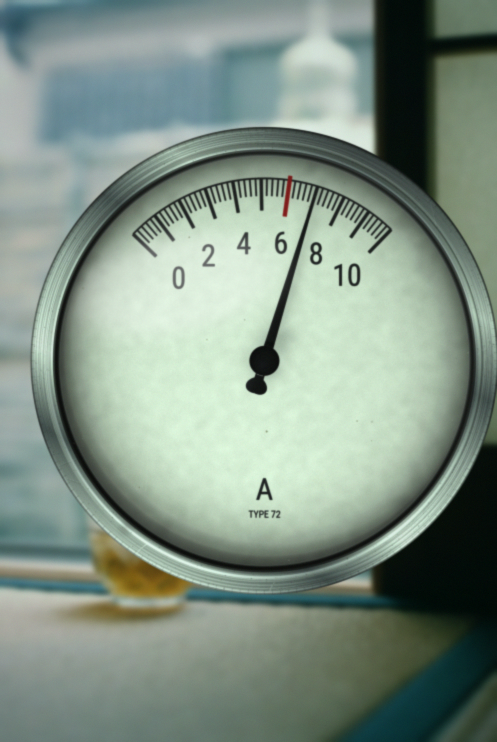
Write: 7 A
